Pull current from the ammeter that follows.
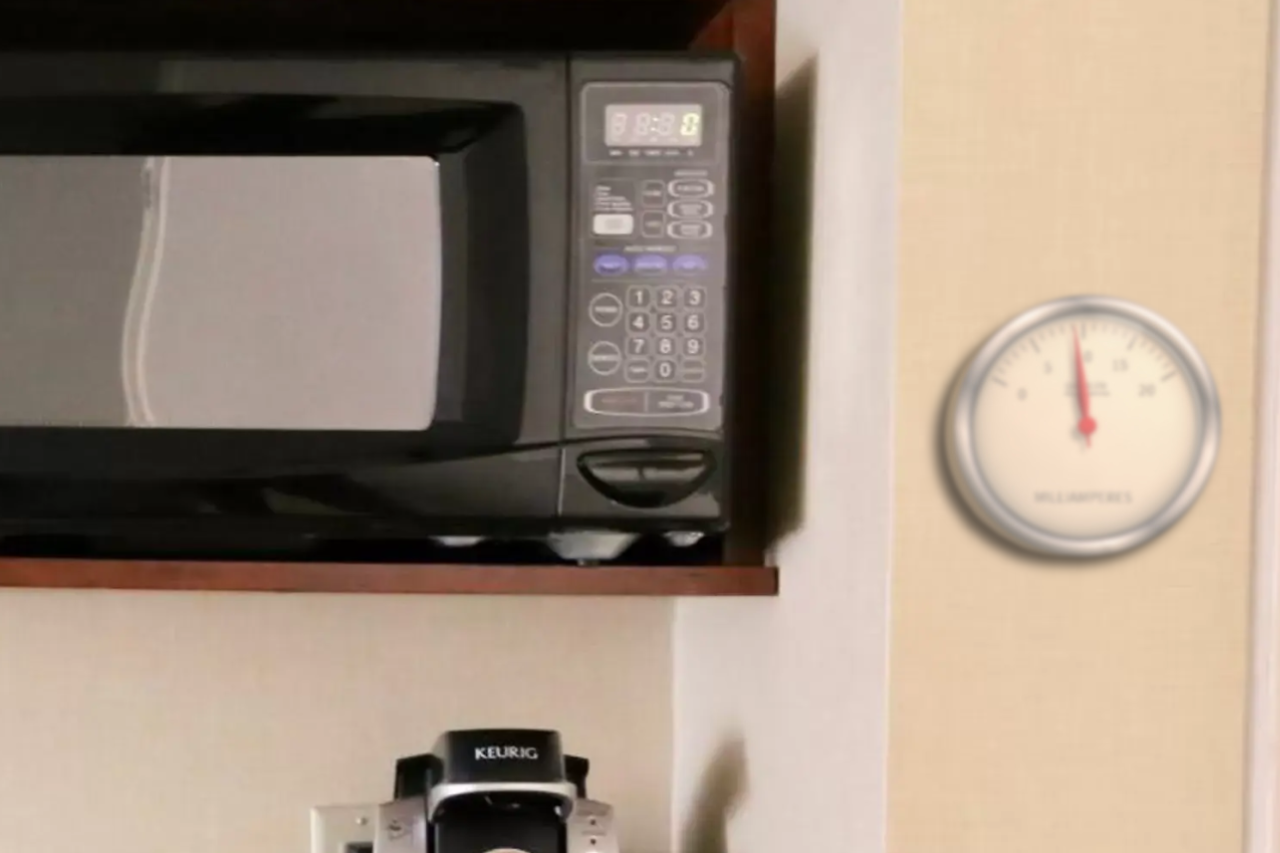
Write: 9 mA
